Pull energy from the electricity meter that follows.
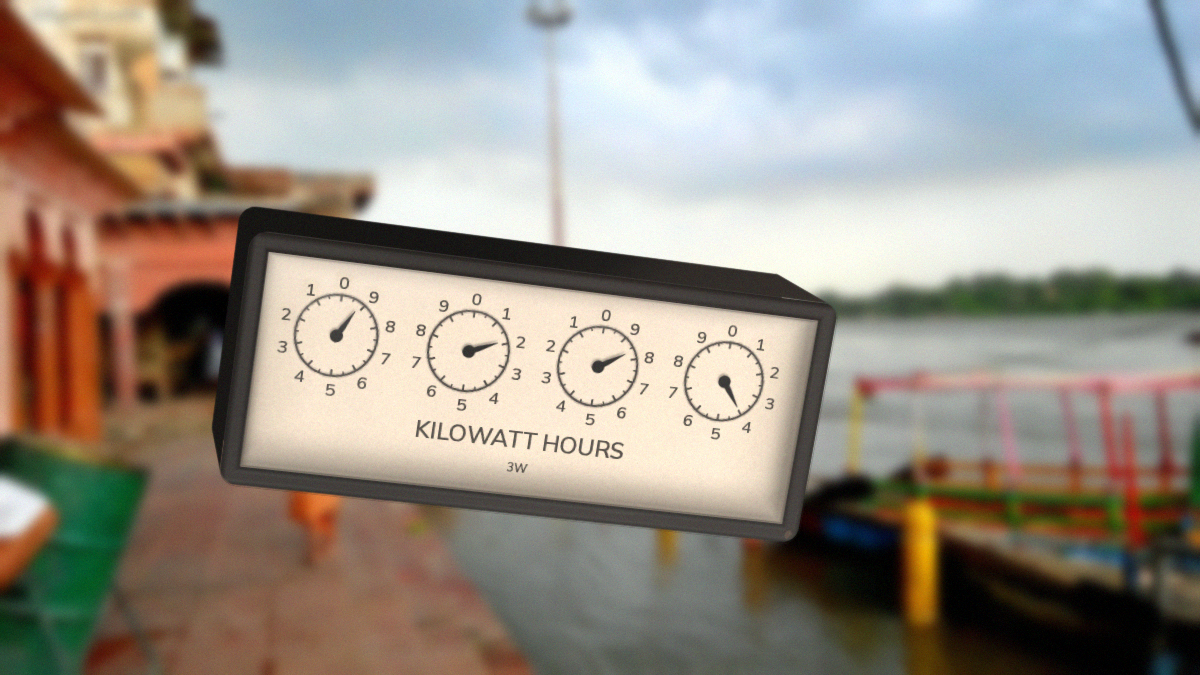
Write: 9184 kWh
